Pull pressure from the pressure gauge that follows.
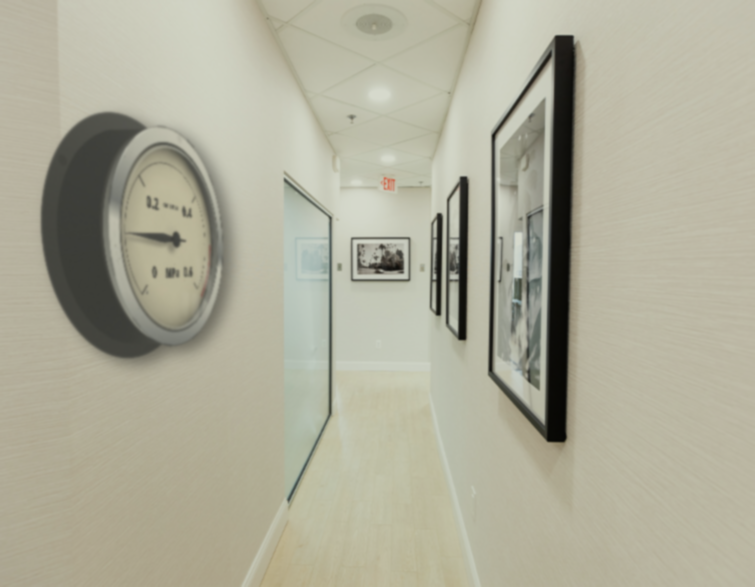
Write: 0.1 MPa
